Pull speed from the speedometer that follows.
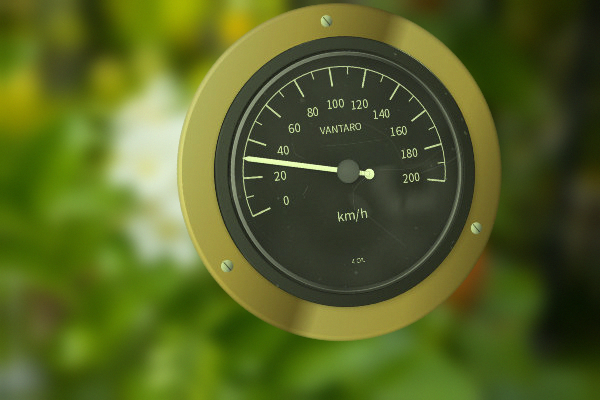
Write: 30 km/h
